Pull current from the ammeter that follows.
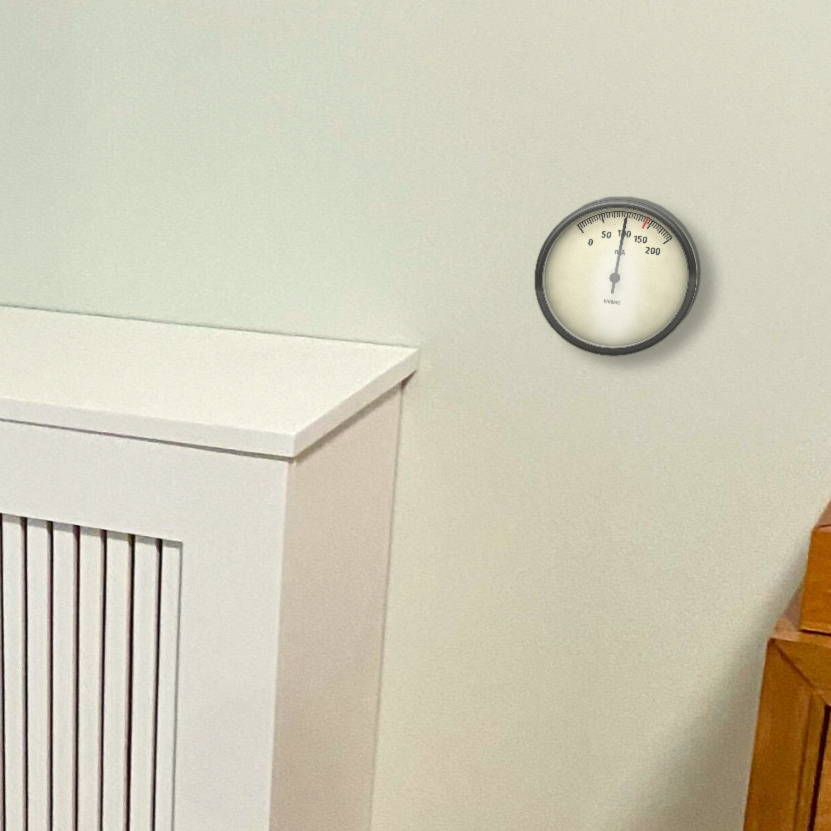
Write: 100 mA
